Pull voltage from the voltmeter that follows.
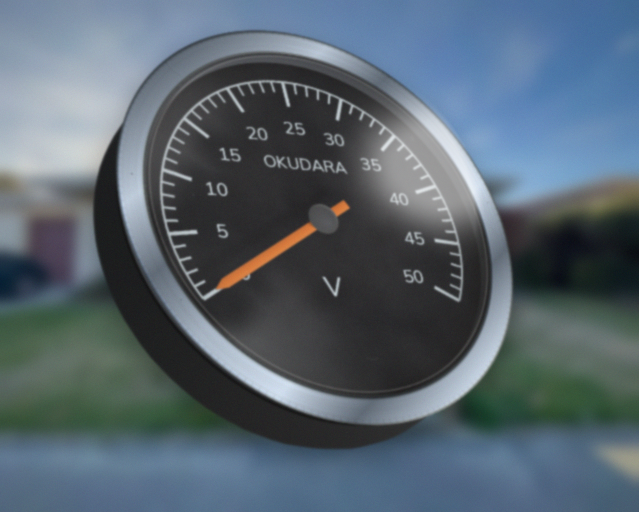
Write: 0 V
